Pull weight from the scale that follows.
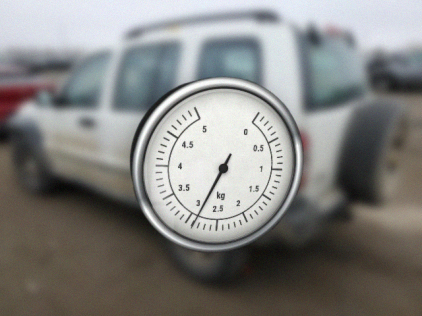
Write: 2.9 kg
